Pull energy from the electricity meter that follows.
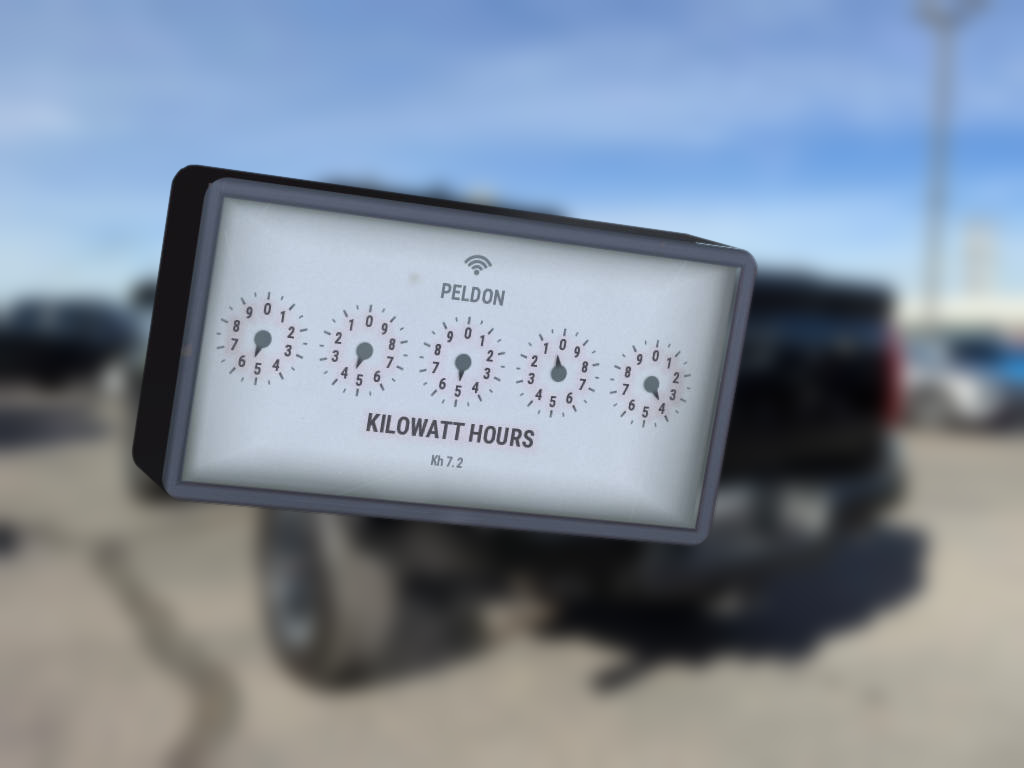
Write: 54504 kWh
